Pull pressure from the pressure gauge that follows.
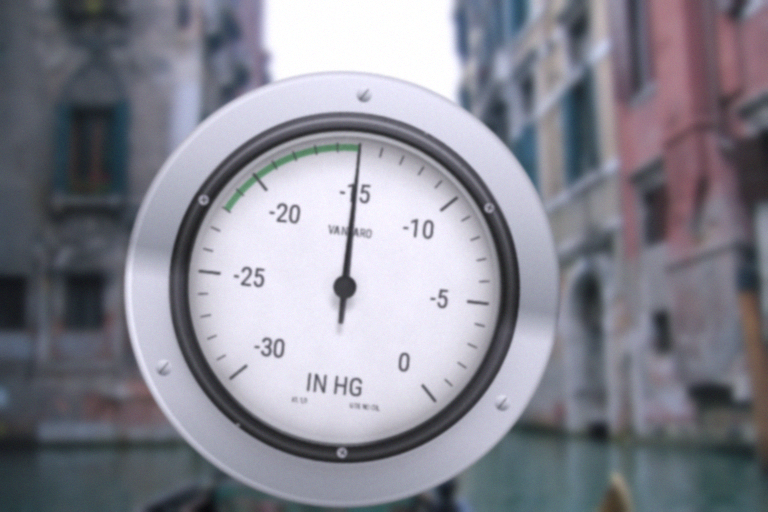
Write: -15 inHg
